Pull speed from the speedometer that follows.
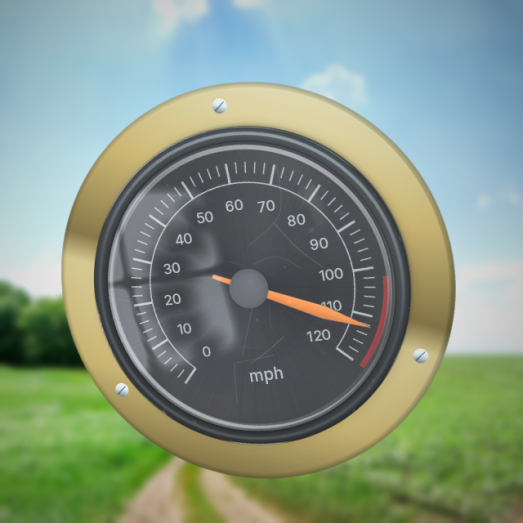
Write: 112 mph
